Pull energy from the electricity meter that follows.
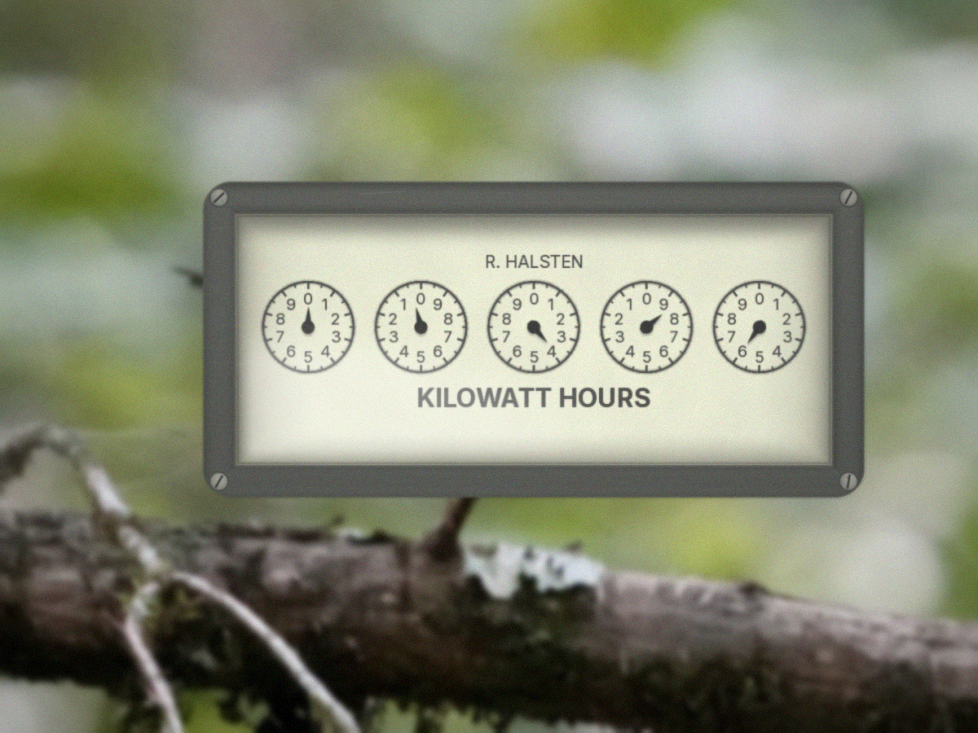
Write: 386 kWh
